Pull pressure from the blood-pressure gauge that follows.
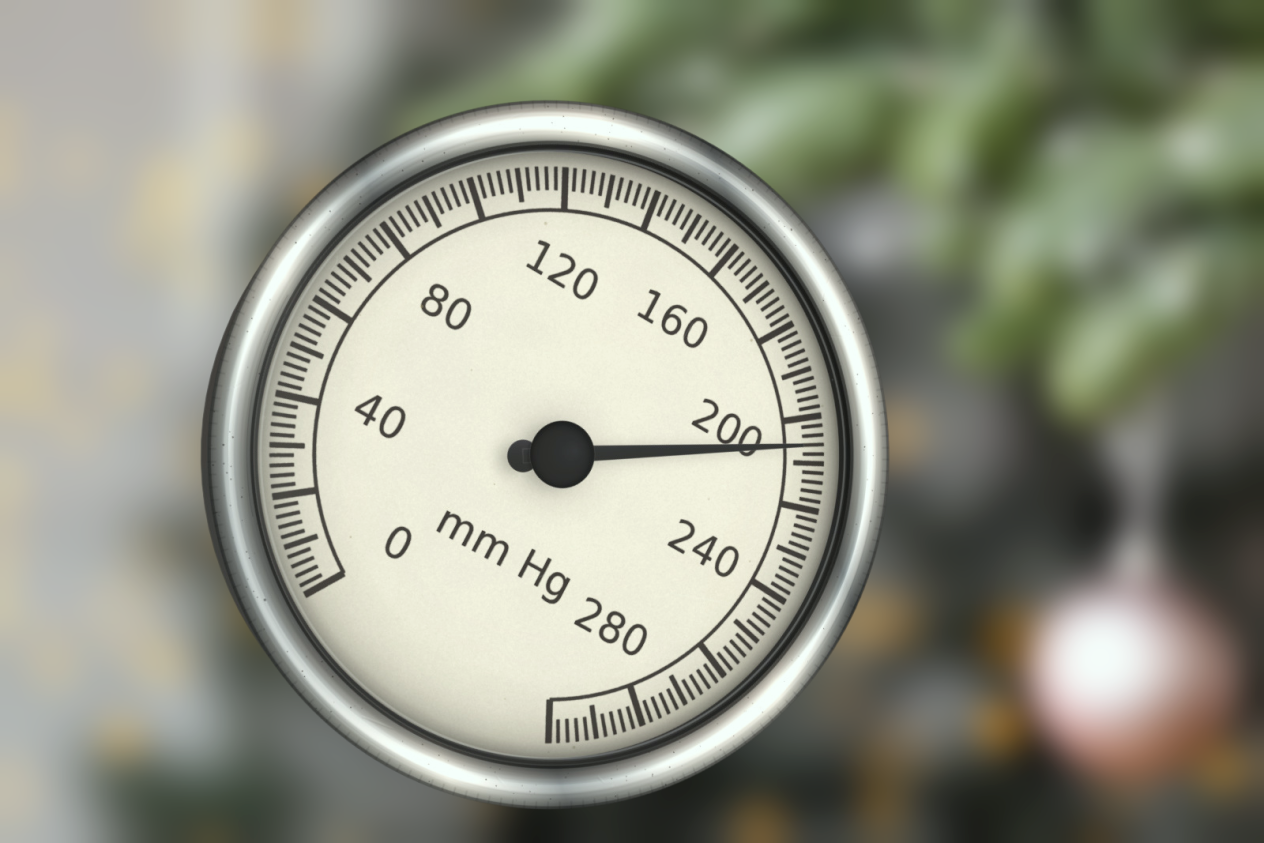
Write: 206 mmHg
